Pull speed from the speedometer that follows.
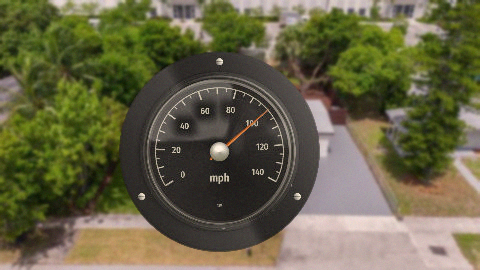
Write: 100 mph
